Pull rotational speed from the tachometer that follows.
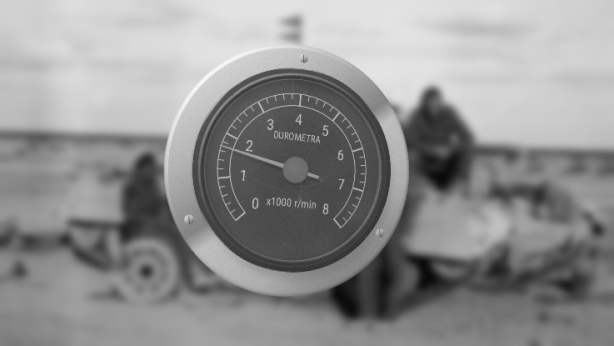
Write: 1700 rpm
